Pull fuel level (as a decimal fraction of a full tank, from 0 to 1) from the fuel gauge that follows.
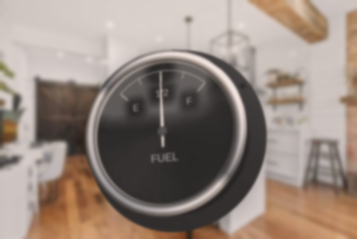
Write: 0.5
